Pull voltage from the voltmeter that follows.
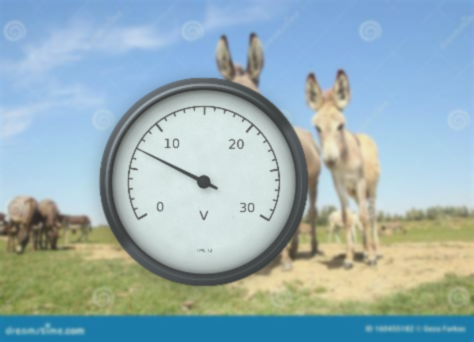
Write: 7 V
